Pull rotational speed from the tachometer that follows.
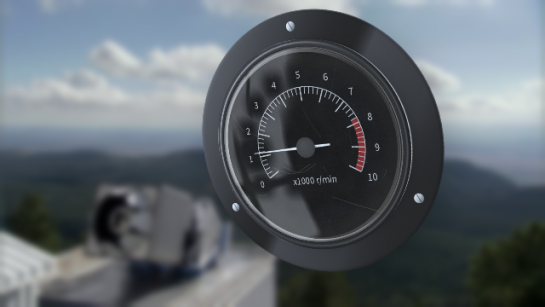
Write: 1200 rpm
